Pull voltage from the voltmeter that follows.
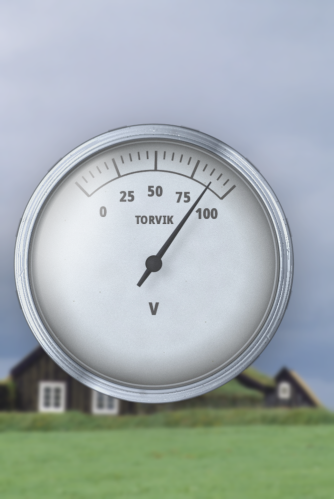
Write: 87.5 V
